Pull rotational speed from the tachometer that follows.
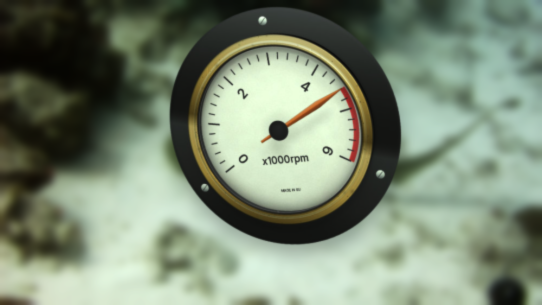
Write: 4600 rpm
